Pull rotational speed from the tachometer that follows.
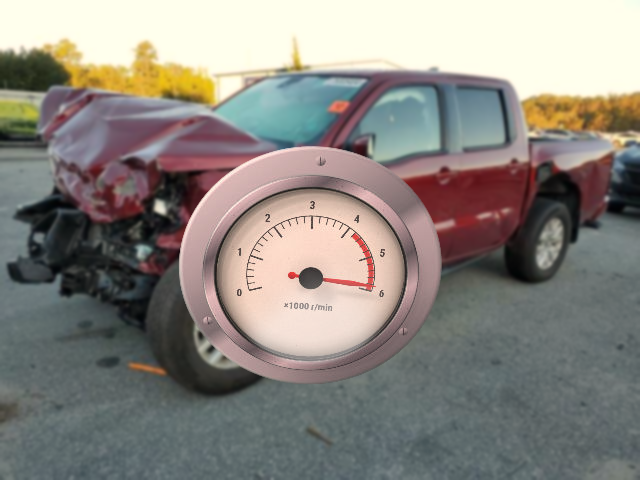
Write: 5800 rpm
